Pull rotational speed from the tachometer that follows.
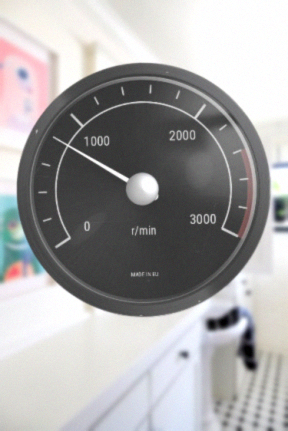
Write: 800 rpm
